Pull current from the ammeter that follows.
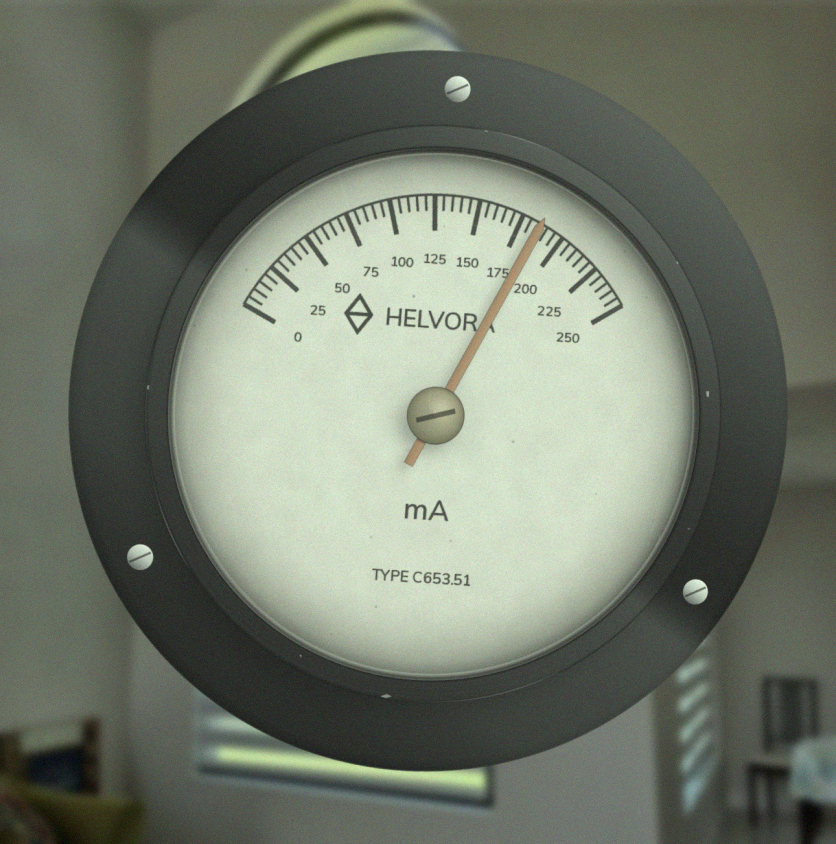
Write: 185 mA
